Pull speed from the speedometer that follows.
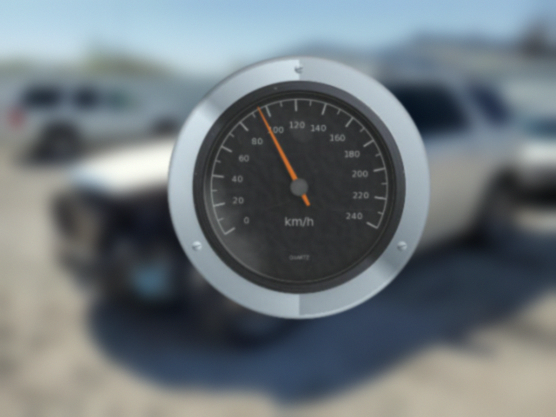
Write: 95 km/h
